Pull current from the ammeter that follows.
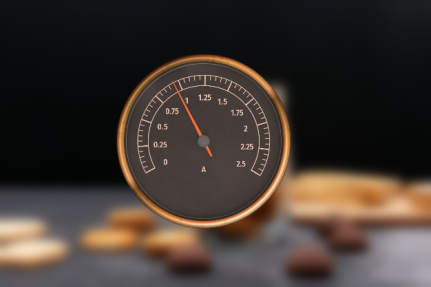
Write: 0.95 A
